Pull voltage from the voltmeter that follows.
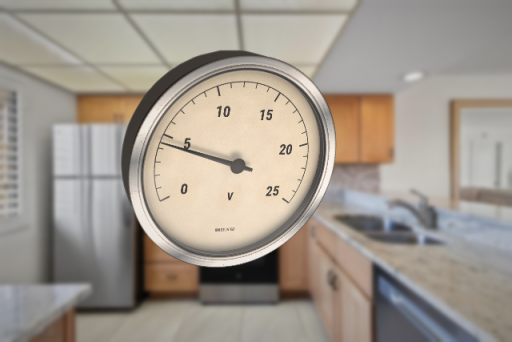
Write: 4.5 V
